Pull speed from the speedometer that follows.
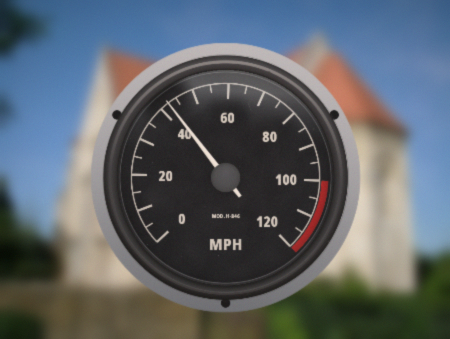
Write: 42.5 mph
